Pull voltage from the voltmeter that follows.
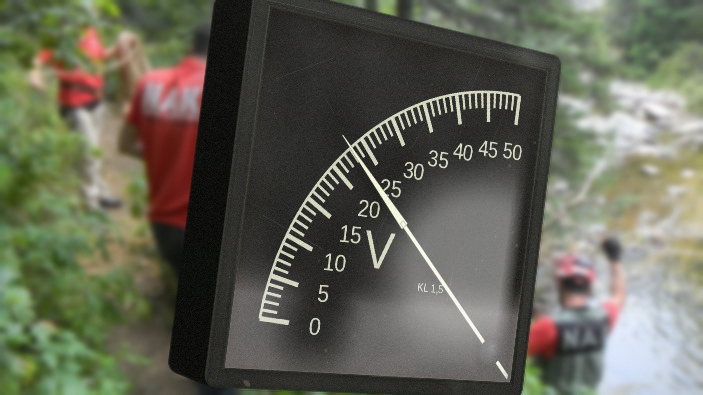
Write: 23 V
